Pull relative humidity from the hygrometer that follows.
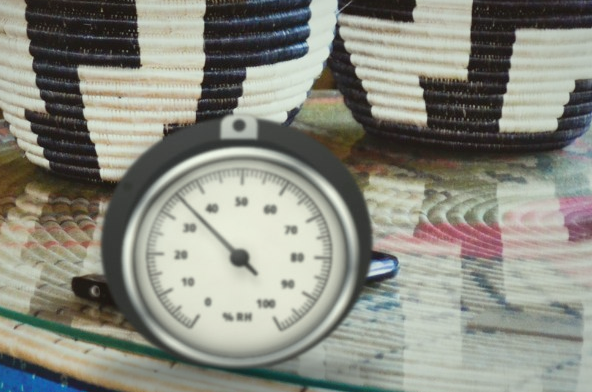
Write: 35 %
